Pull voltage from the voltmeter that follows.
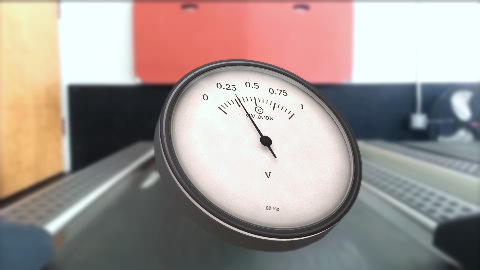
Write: 0.25 V
